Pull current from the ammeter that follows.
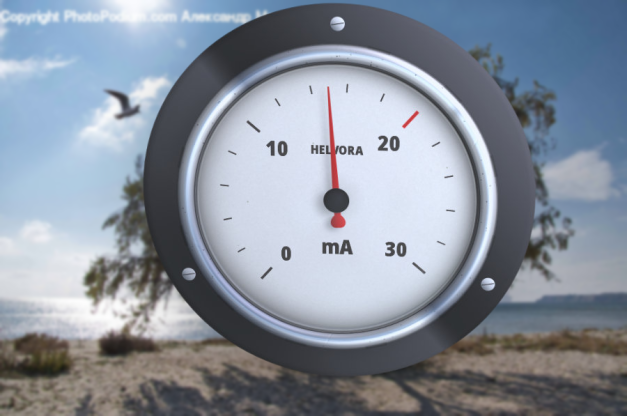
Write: 15 mA
